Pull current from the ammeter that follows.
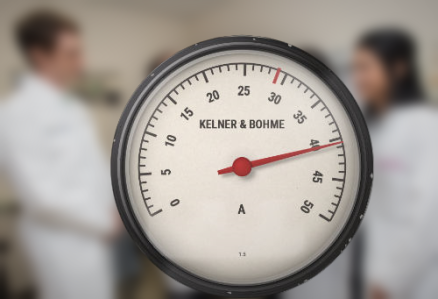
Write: 40.5 A
